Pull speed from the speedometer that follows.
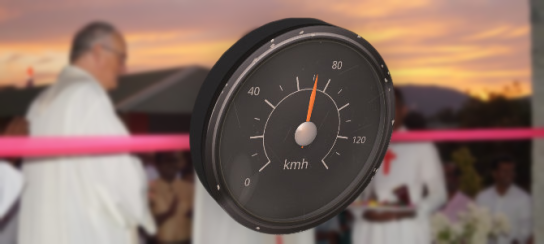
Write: 70 km/h
